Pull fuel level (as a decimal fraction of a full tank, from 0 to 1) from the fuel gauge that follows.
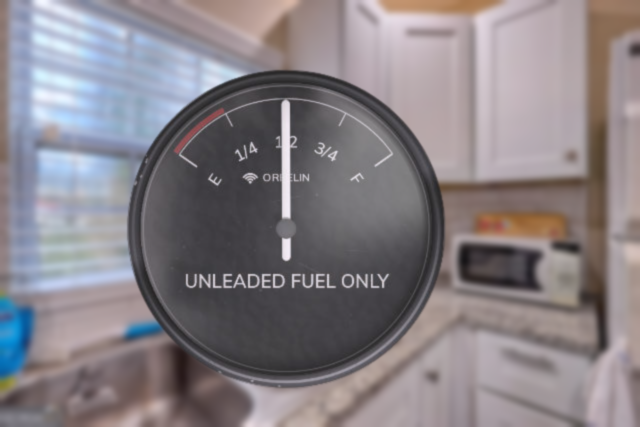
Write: 0.5
